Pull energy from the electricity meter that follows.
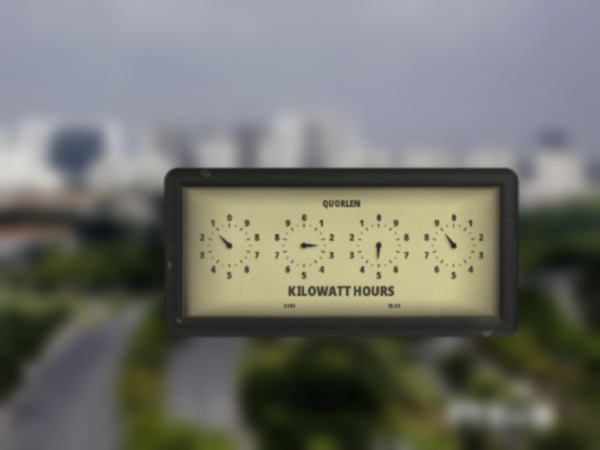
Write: 1249 kWh
